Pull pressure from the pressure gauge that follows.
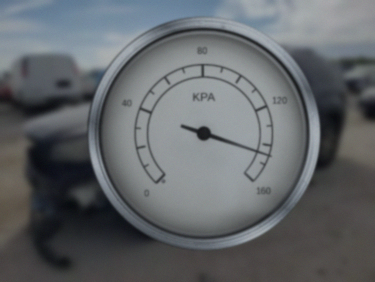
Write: 145 kPa
